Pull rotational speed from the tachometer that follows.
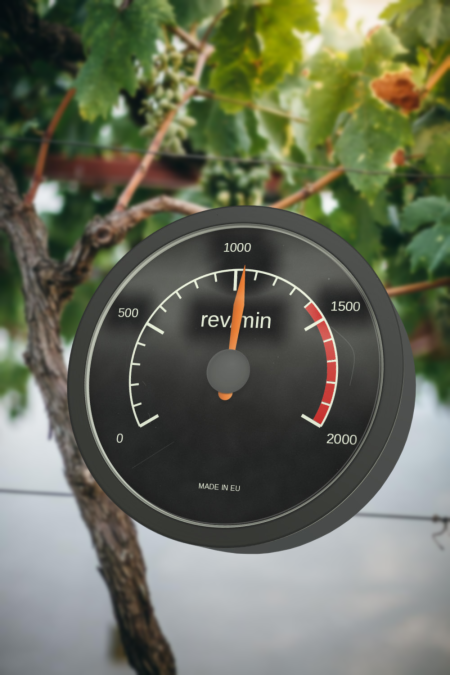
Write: 1050 rpm
